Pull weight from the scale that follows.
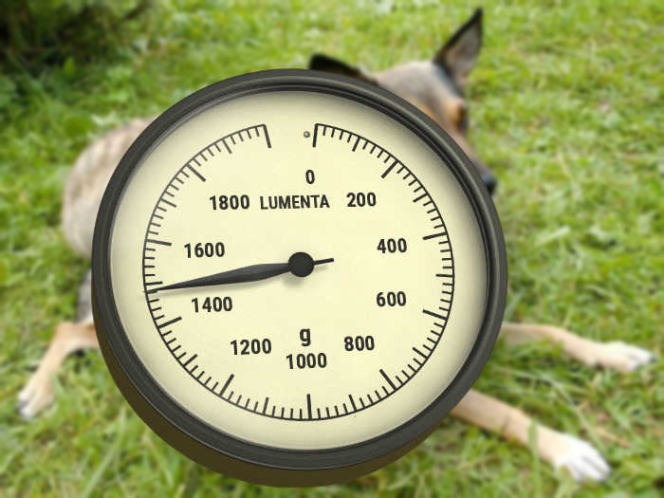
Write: 1480 g
